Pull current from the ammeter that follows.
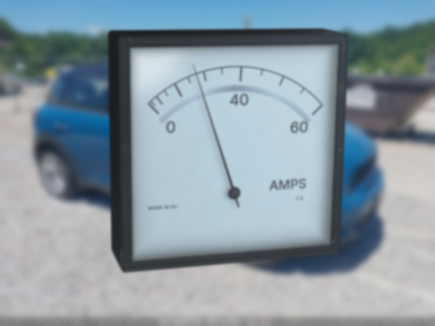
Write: 27.5 A
